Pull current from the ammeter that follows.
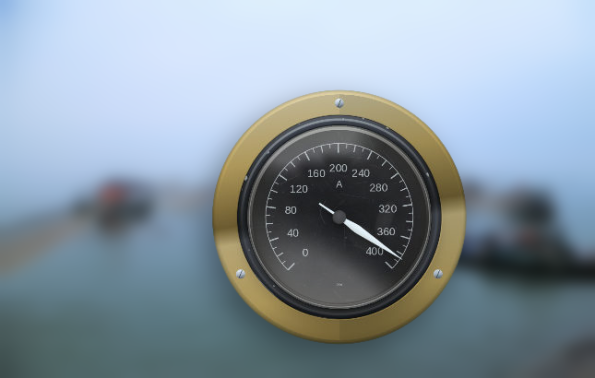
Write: 385 A
